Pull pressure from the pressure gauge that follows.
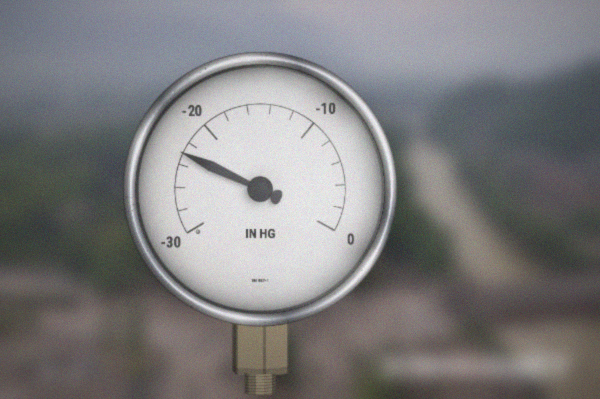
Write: -23 inHg
